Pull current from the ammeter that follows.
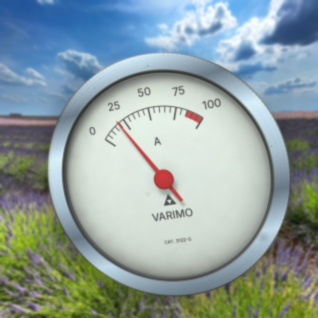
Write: 20 A
